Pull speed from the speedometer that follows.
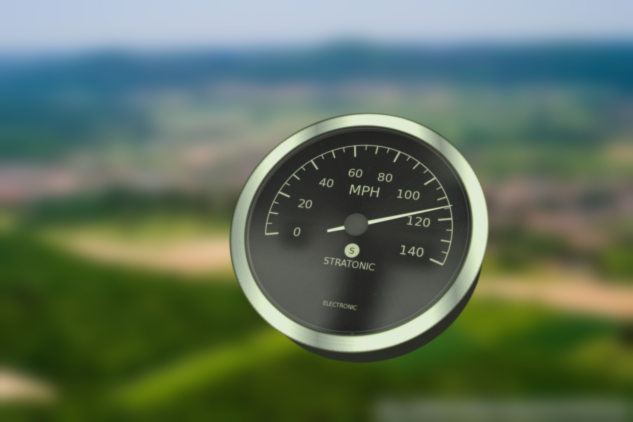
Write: 115 mph
